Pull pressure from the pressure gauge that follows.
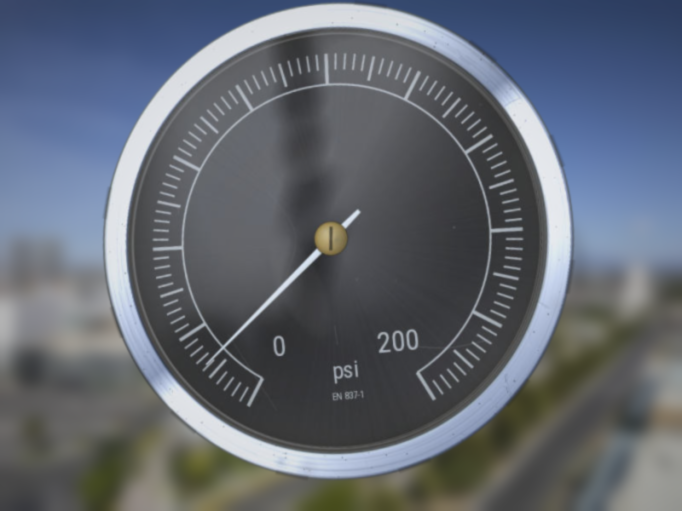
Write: 12 psi
